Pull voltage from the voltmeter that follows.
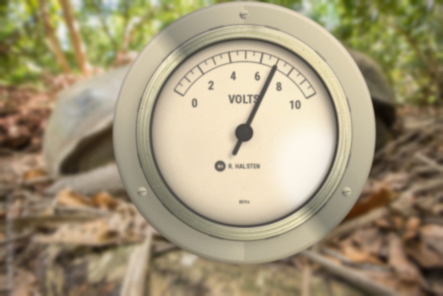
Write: 7 V
